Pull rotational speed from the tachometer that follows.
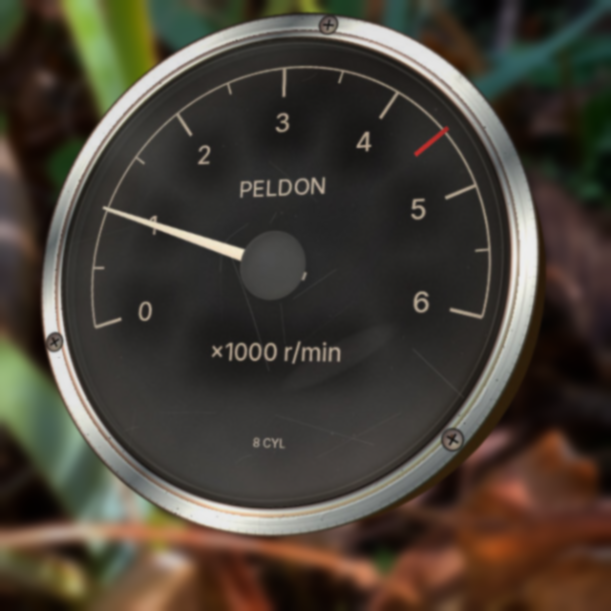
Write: 1000 rpm
